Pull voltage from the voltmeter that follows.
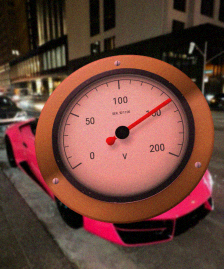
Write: 150 V
